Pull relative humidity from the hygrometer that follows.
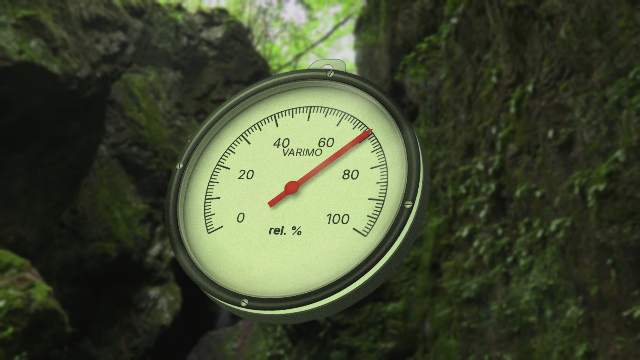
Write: 70 %
